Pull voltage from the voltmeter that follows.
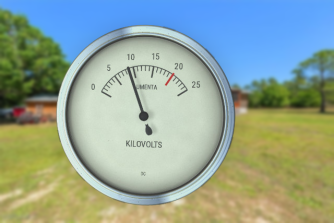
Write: 9 kV
